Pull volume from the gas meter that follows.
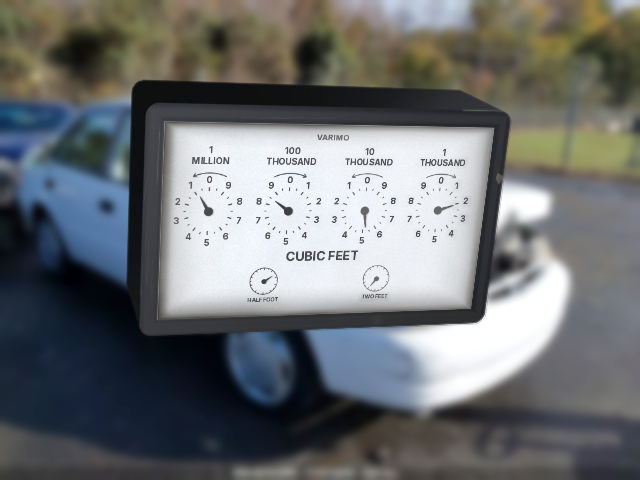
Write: 85200 ft³
